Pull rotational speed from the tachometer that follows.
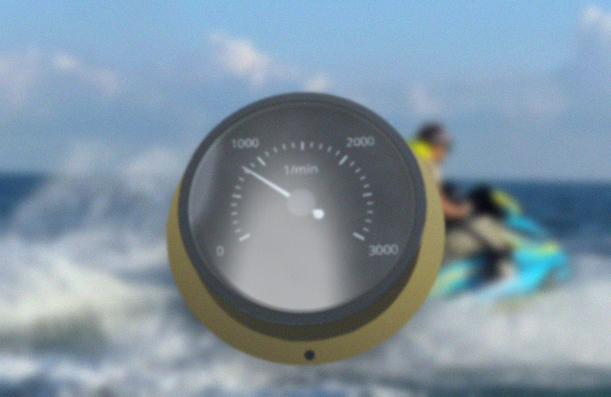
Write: 800 rpm
